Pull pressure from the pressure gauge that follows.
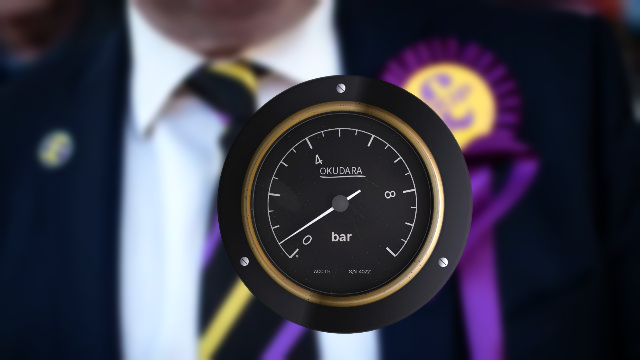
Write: 0.5 bar
